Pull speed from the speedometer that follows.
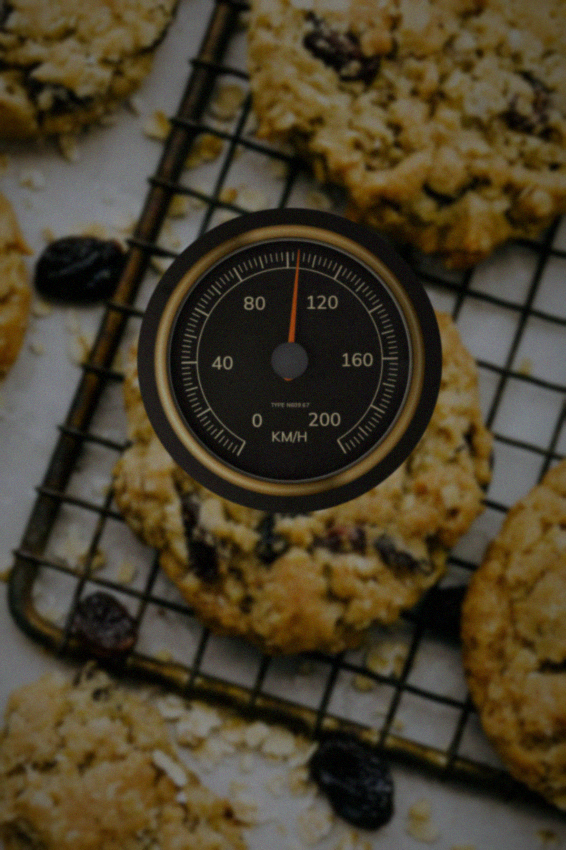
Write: 104 km/h
